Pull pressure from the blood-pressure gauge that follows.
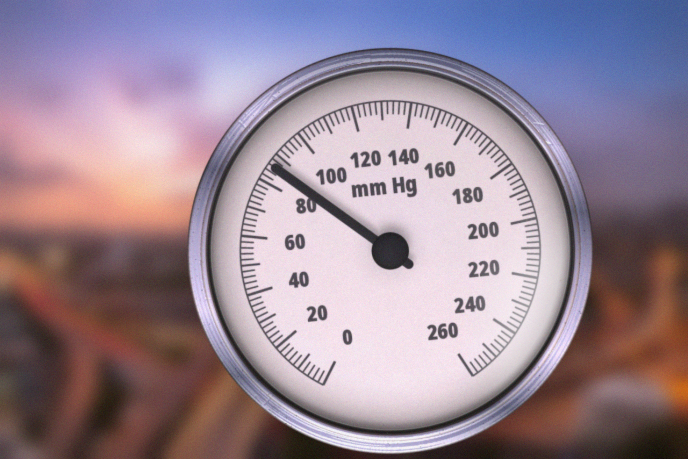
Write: 86 mmHg
